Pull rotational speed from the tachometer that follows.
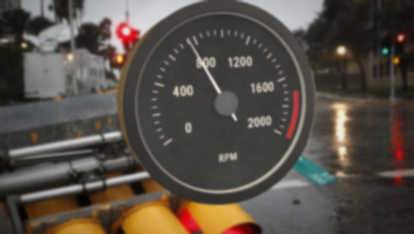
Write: 750 rpm
